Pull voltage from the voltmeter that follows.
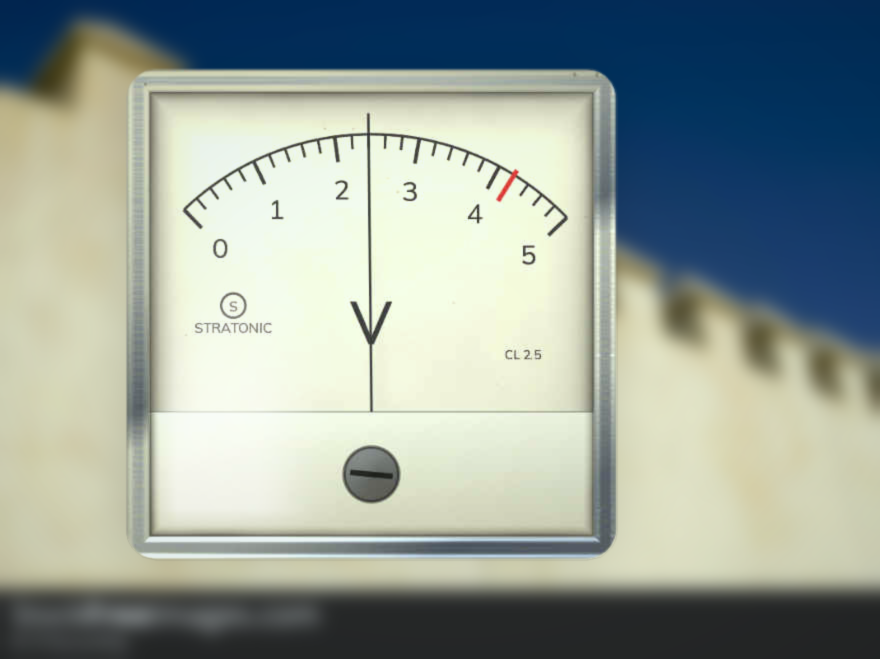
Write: 2.4 V
